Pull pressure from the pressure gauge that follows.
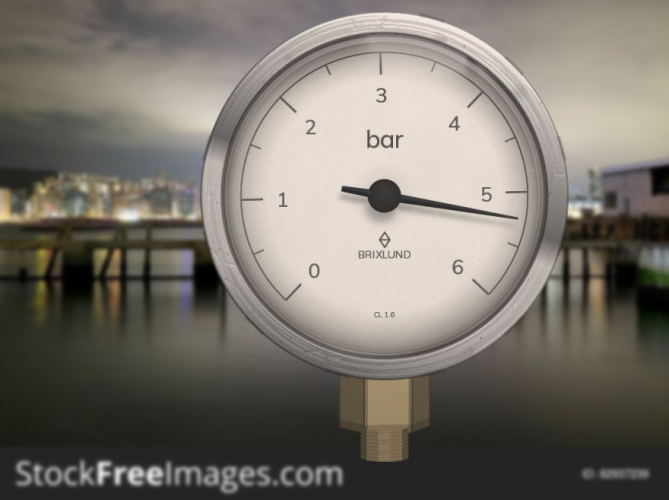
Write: 5.25 bar
